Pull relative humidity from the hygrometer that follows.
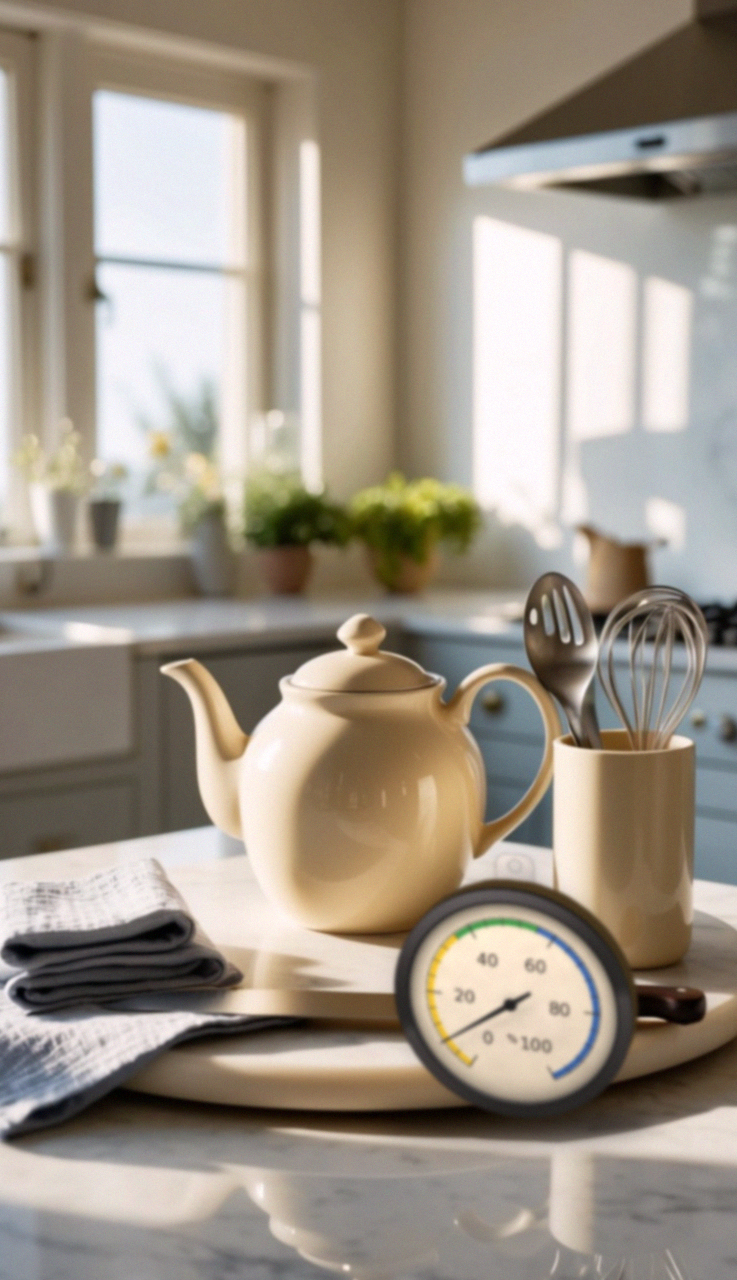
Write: 8 %
